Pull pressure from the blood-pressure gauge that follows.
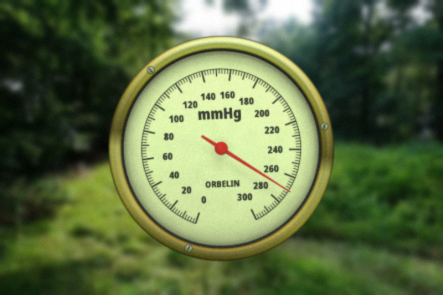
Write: 270 mmHg
